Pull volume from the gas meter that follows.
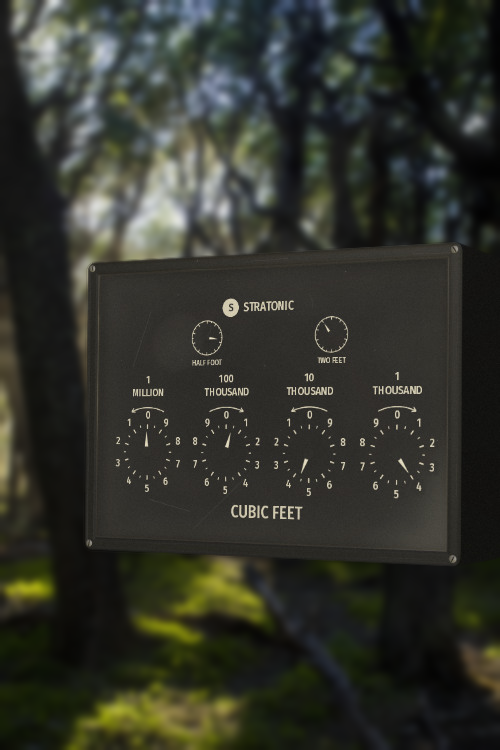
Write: 4400 ft³
